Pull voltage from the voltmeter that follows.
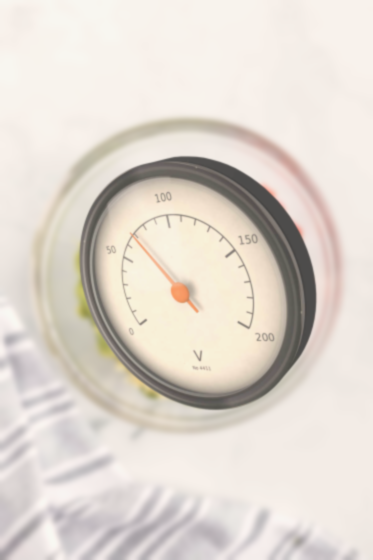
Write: 70 V
